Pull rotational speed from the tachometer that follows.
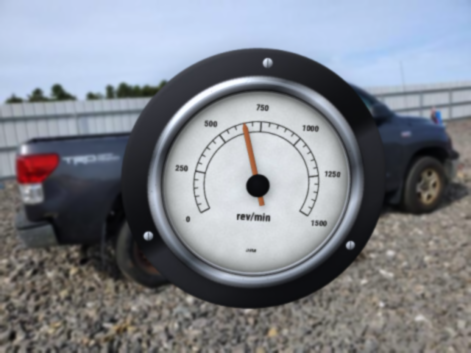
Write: 650 rpm
